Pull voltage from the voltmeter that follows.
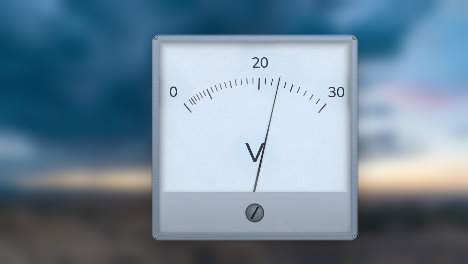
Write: 23 V
